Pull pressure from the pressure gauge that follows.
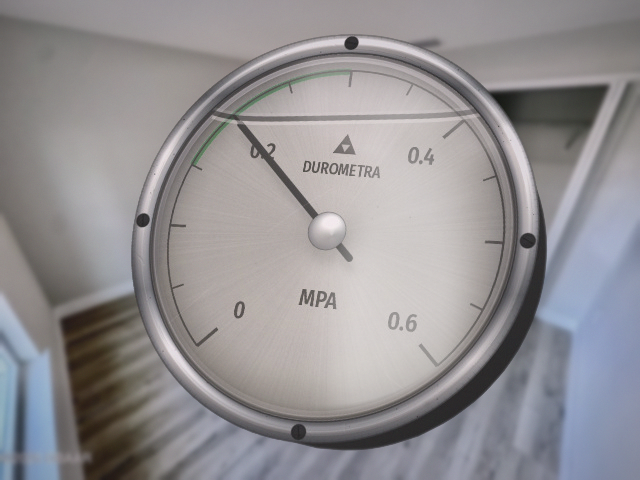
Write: 0.2 MPa
